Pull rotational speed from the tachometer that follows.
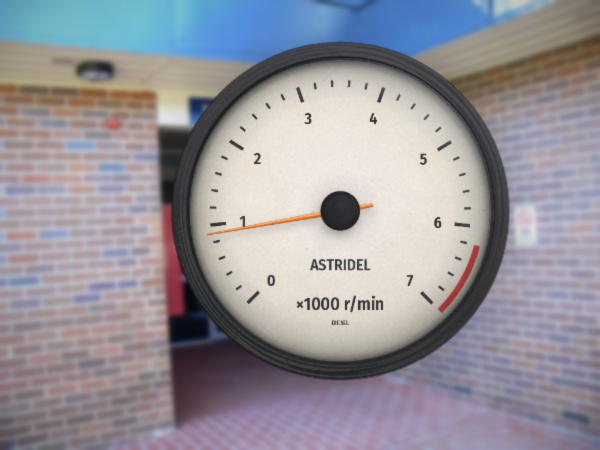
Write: 900 rpm
